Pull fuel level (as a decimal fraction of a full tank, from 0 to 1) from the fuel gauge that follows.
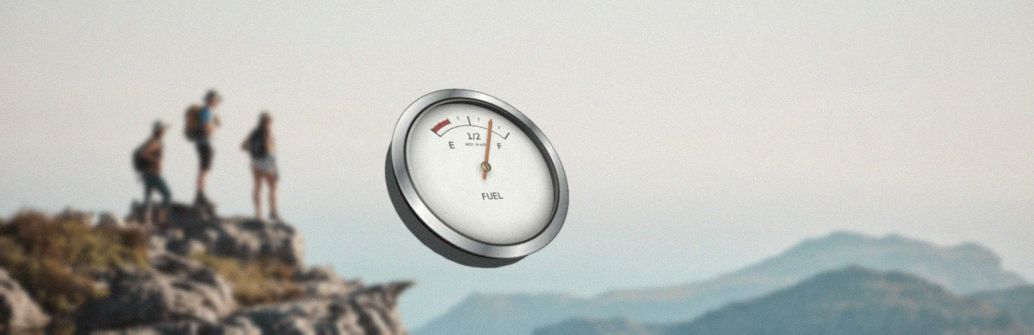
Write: 0.75
